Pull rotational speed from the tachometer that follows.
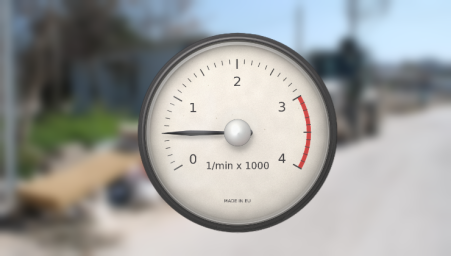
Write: 500 rpm
